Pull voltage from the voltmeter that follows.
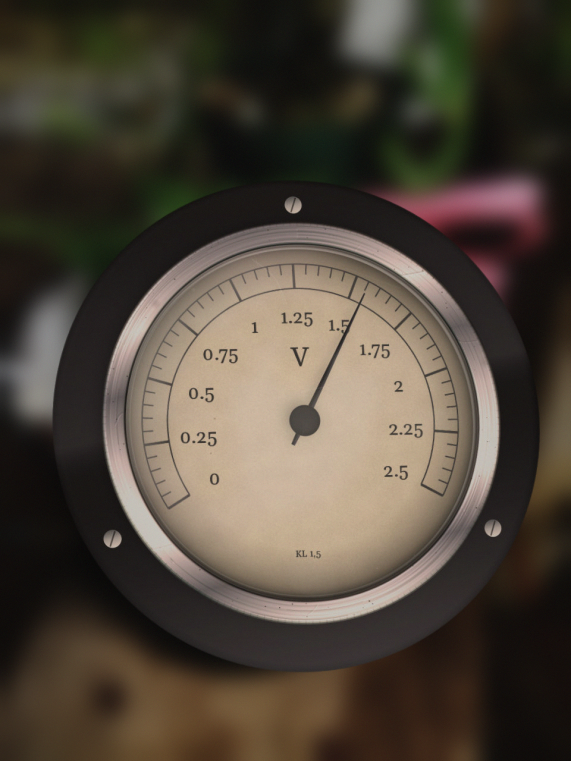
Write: 1.55 V
